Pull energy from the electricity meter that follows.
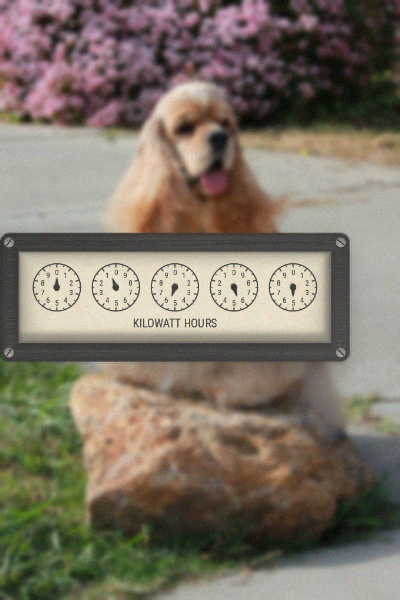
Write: 555 kWh
